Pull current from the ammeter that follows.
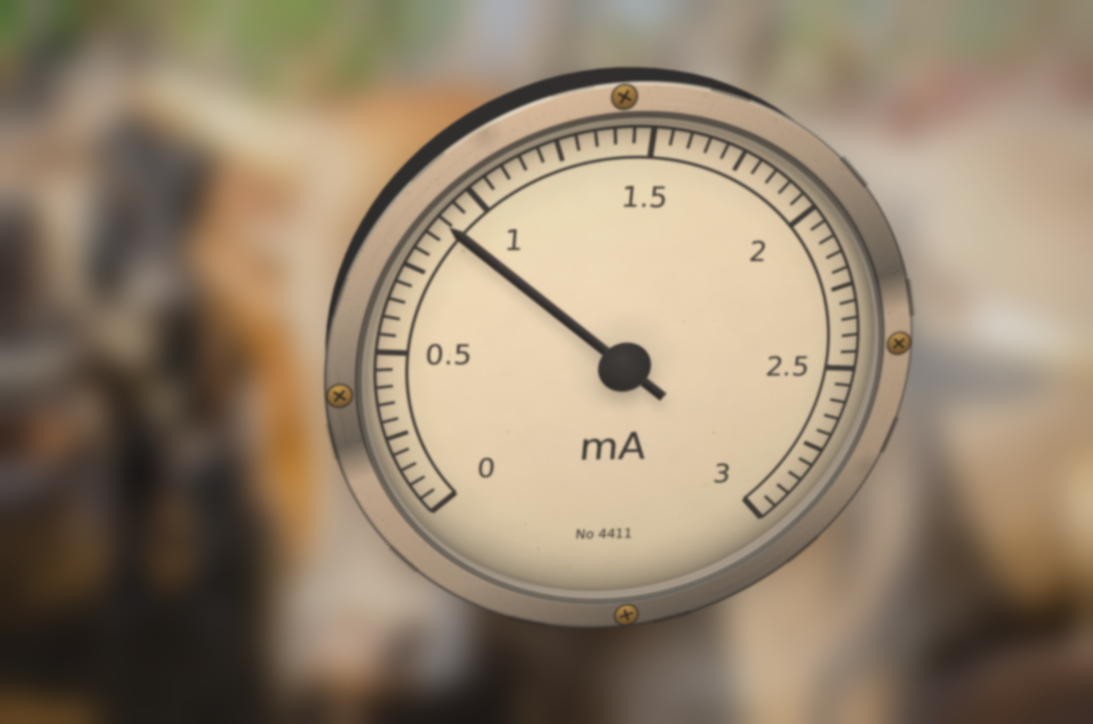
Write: 0.9 mA
